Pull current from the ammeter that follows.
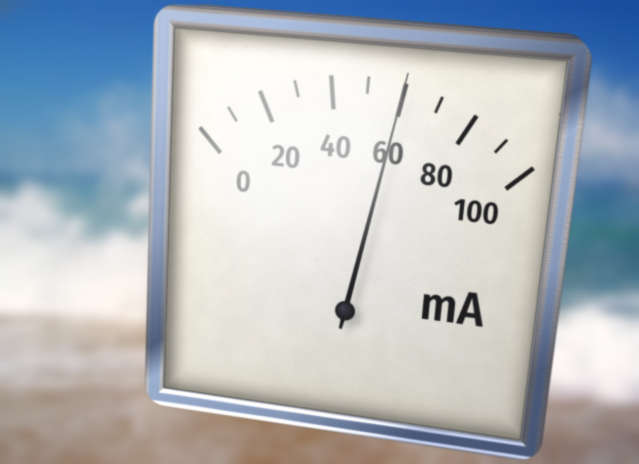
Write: 60 mA
